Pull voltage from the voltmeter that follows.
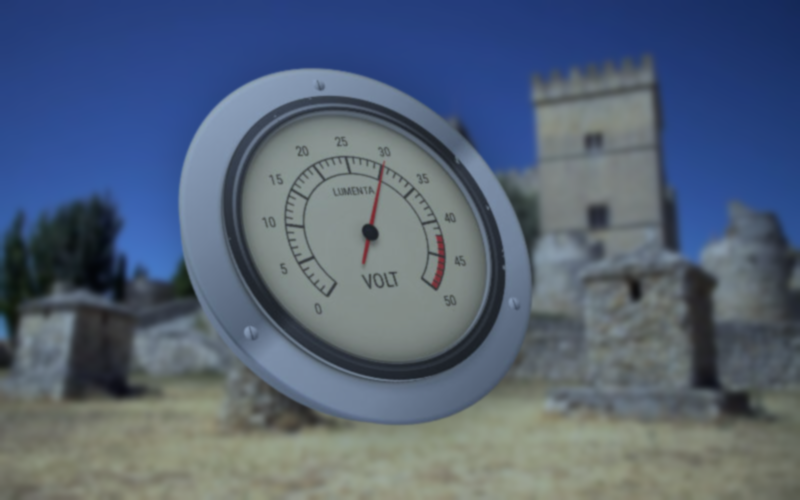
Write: 30 V
